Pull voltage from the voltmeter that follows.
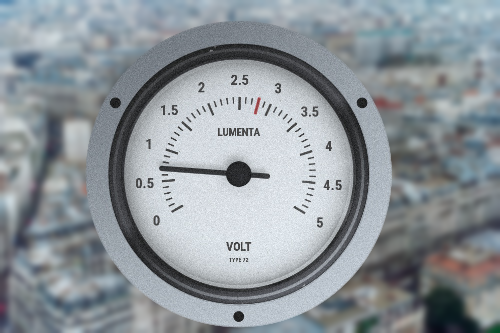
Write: 0.7 V
